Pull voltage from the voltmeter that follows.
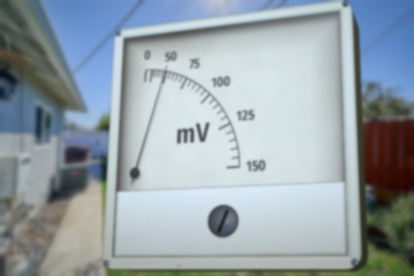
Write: 50 mV
